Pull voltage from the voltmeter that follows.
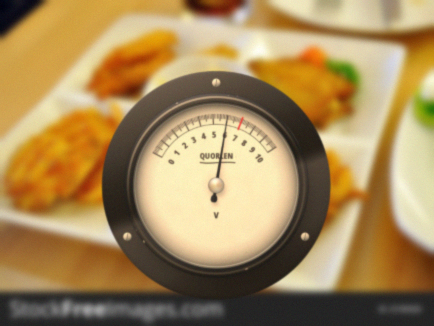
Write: 6 V
